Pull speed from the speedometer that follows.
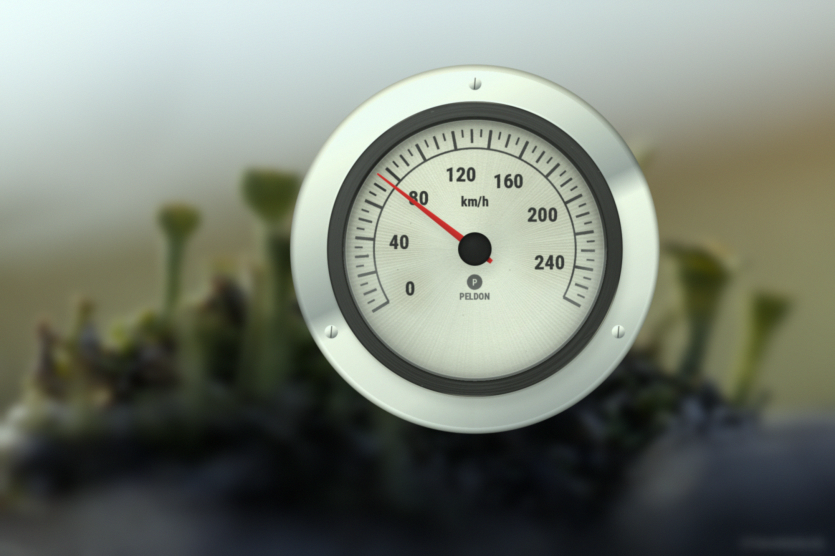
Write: 75 km/h
